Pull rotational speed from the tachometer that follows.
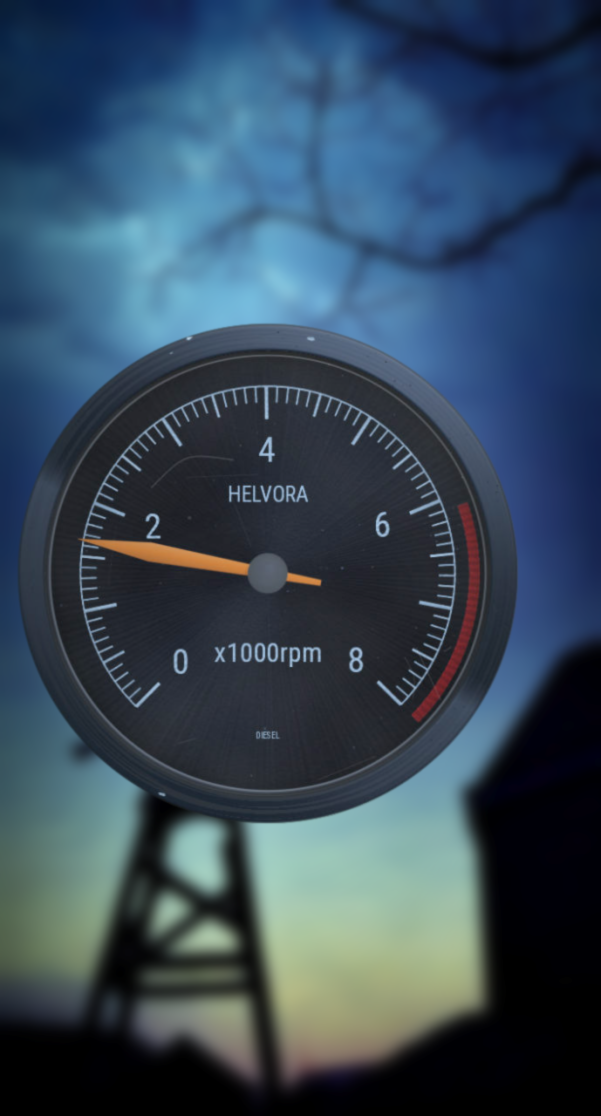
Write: 1650 rpm
